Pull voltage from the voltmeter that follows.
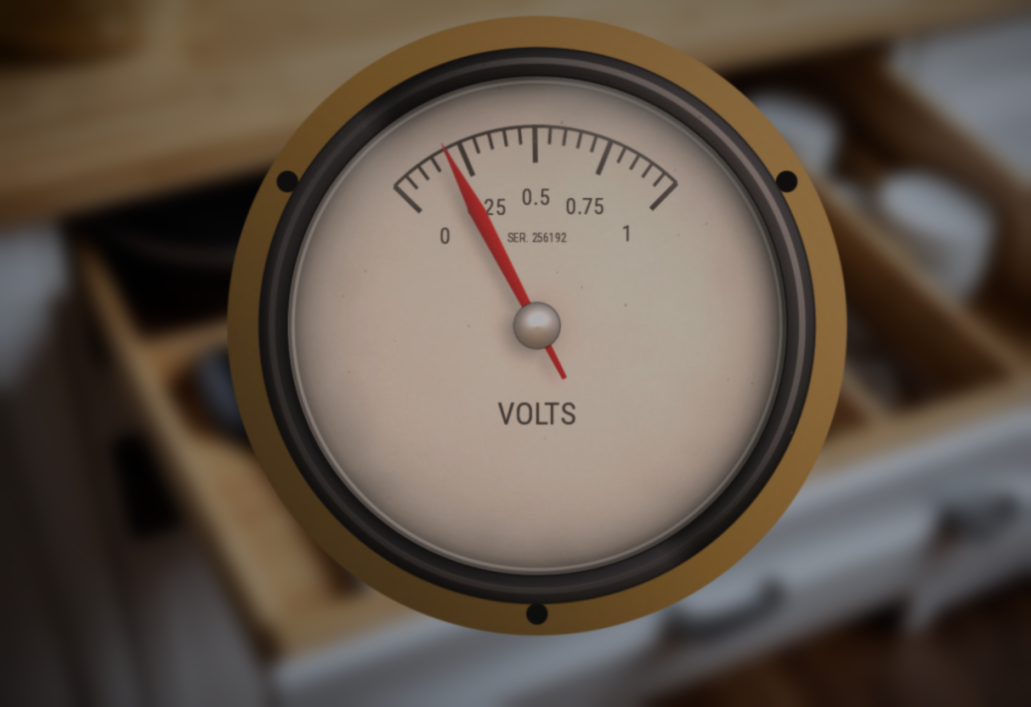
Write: 0.2 V
